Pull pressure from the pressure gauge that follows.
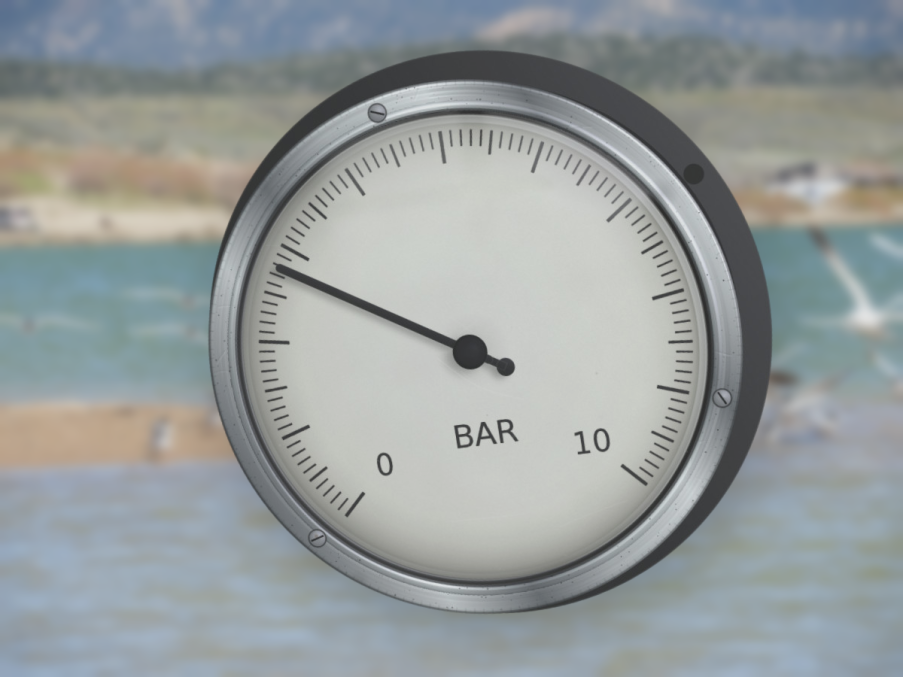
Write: 2.8 bar
